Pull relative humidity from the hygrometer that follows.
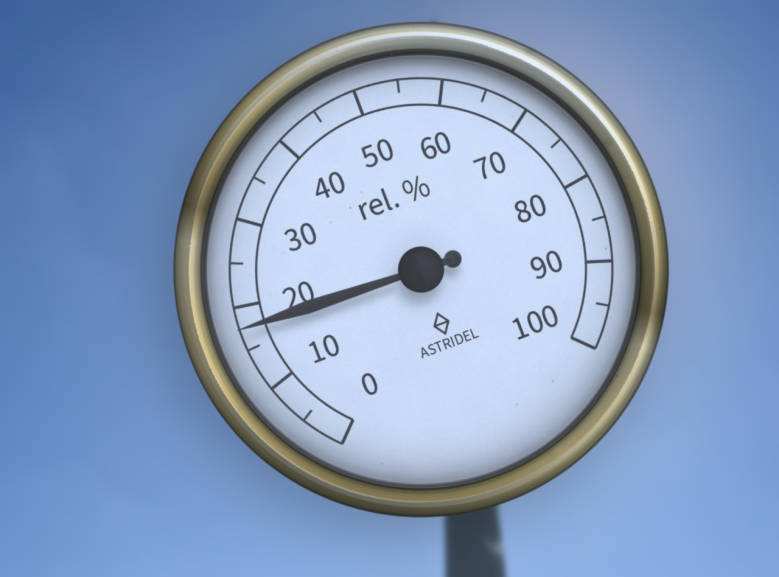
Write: 17.5 %
